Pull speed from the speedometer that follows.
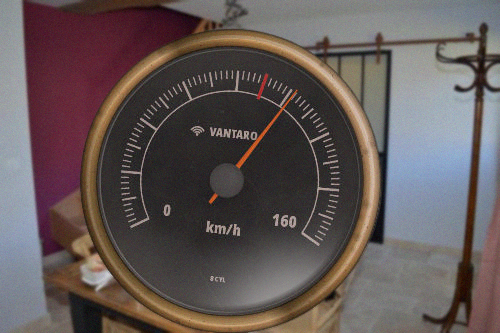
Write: 102 km/h
